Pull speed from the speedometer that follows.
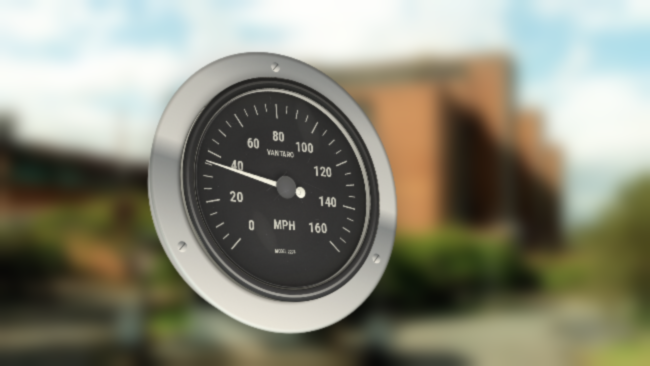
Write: 35 mph
